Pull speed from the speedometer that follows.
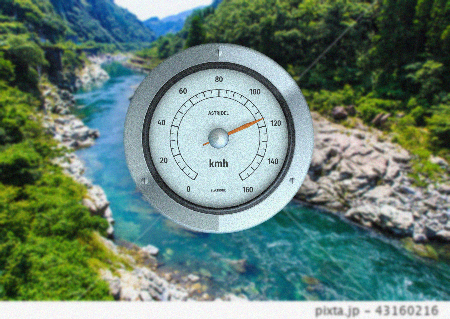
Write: 115 km/h
